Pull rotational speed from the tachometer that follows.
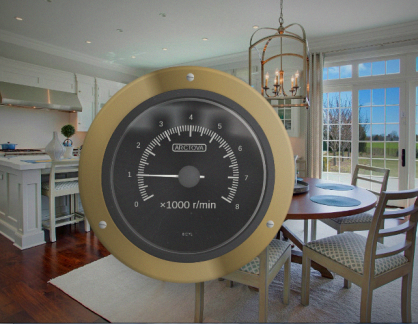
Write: 1000 rpm
